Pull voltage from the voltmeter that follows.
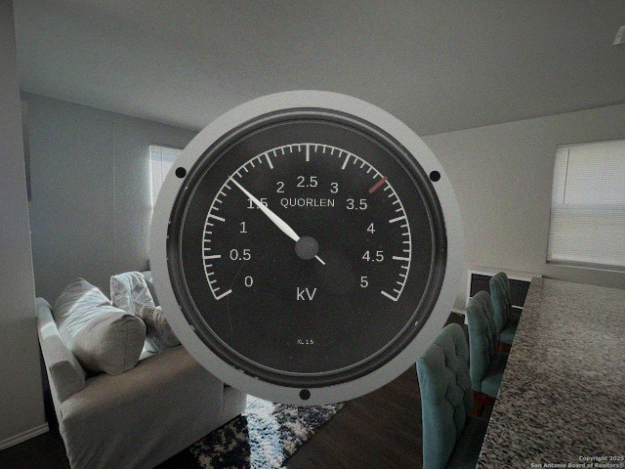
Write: 1.5 kV
